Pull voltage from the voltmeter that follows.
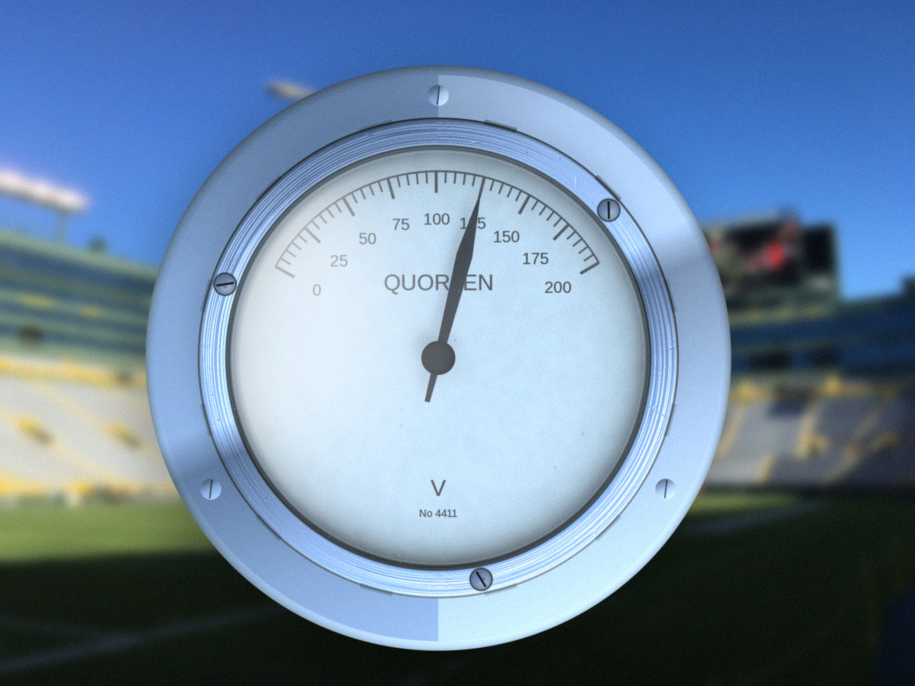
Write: 125 V
